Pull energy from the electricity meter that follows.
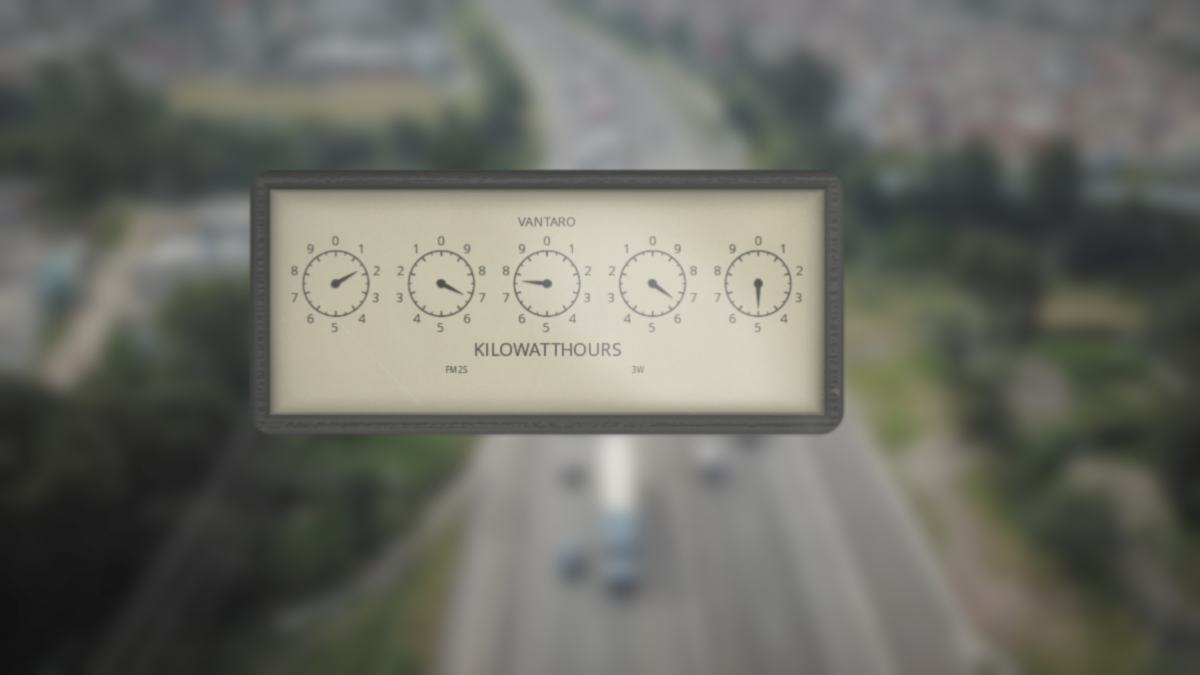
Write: 16765 kWh
